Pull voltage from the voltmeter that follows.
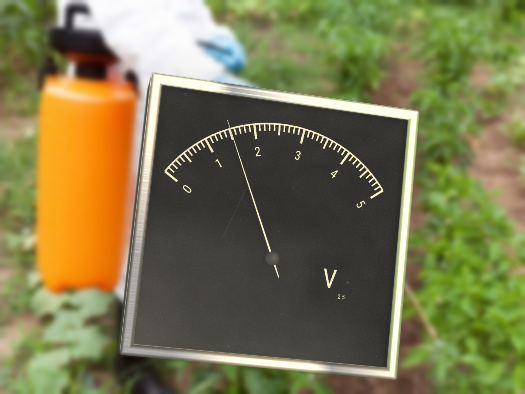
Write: 1.5 V
